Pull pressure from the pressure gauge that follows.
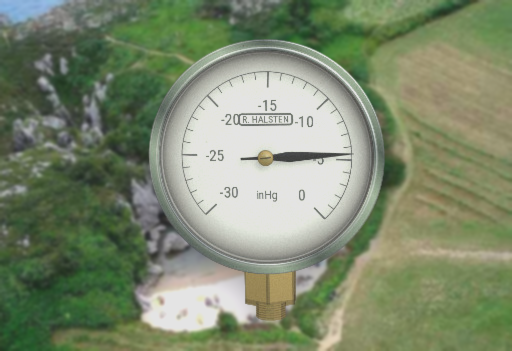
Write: -5.5 inHg
